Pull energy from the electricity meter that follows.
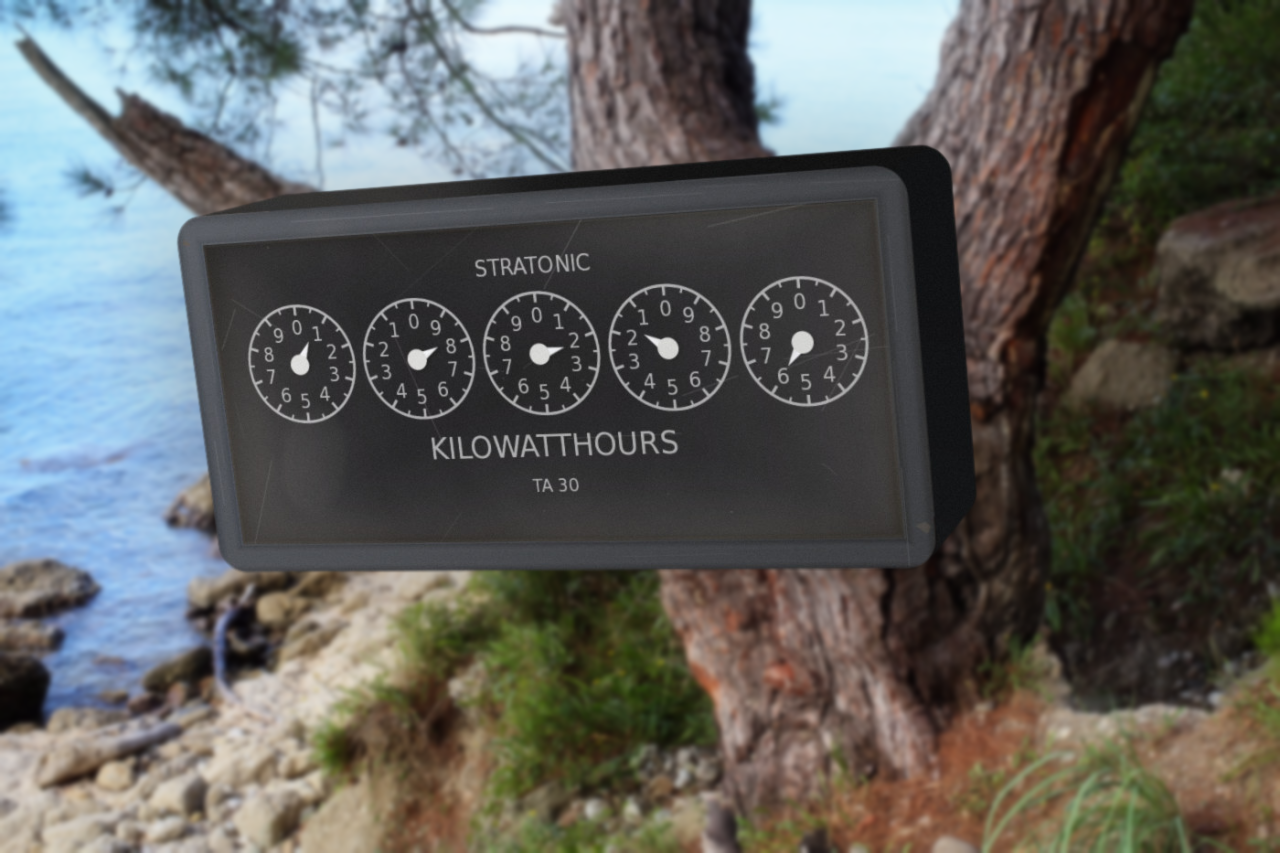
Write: 8216 kWh
